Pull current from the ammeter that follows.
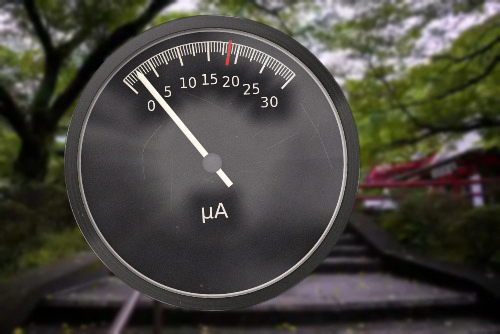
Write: 2.5 µA
